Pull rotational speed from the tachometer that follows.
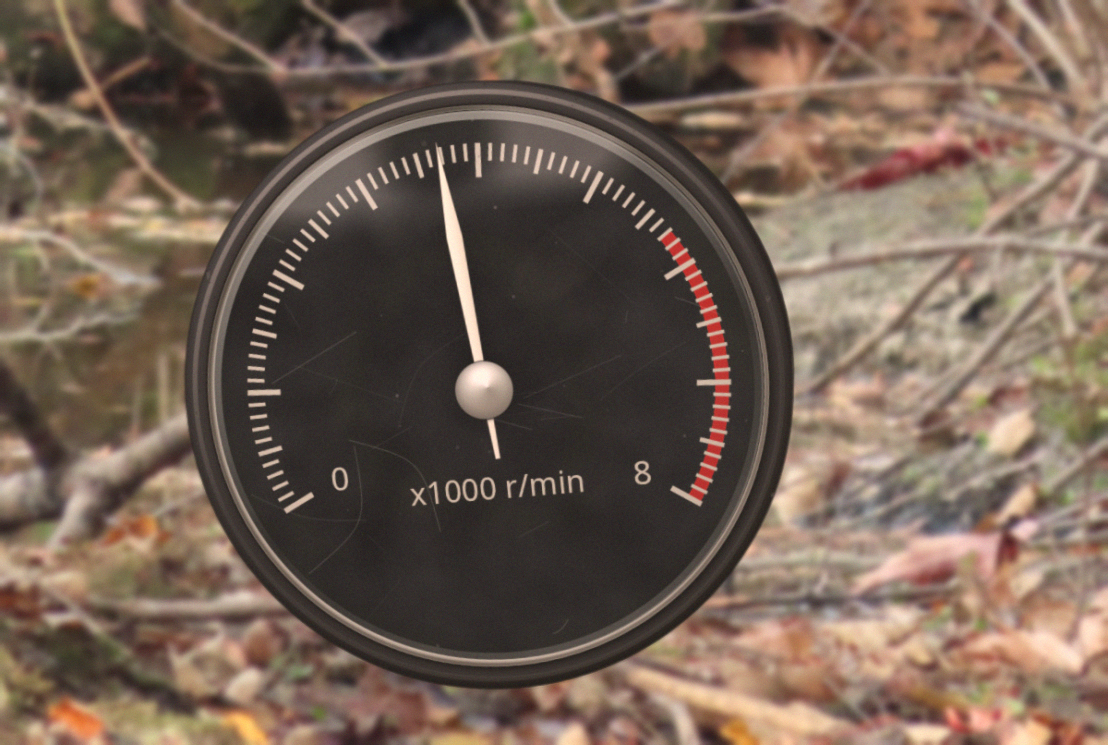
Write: 3700 rpm
